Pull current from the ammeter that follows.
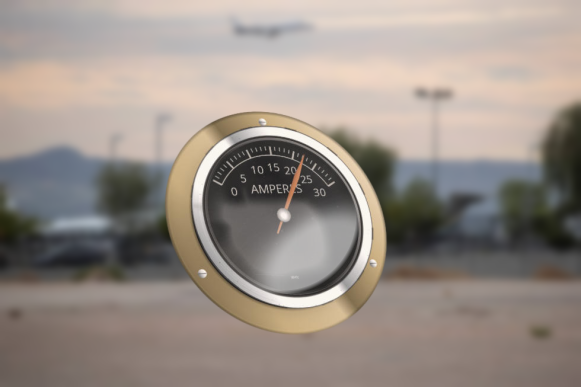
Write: 22 A
